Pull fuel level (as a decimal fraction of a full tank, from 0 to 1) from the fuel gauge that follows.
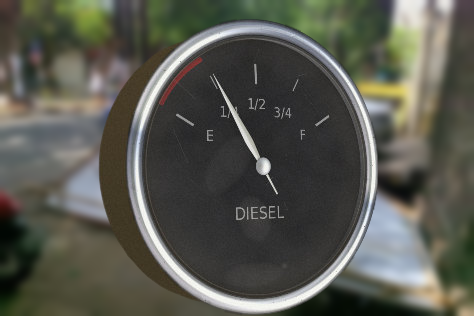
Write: 0.25
